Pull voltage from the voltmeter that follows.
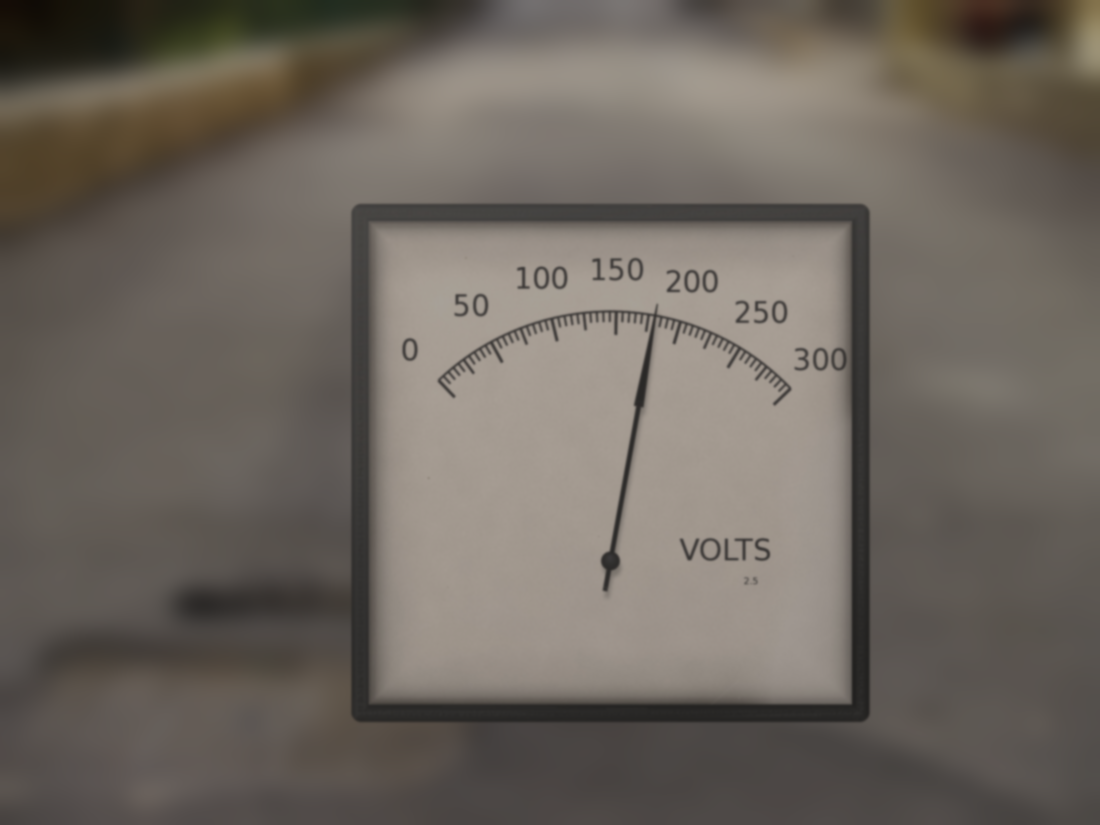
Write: 180 V
